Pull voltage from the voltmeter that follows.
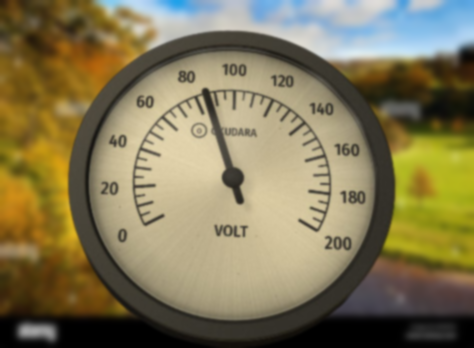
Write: 85 V
